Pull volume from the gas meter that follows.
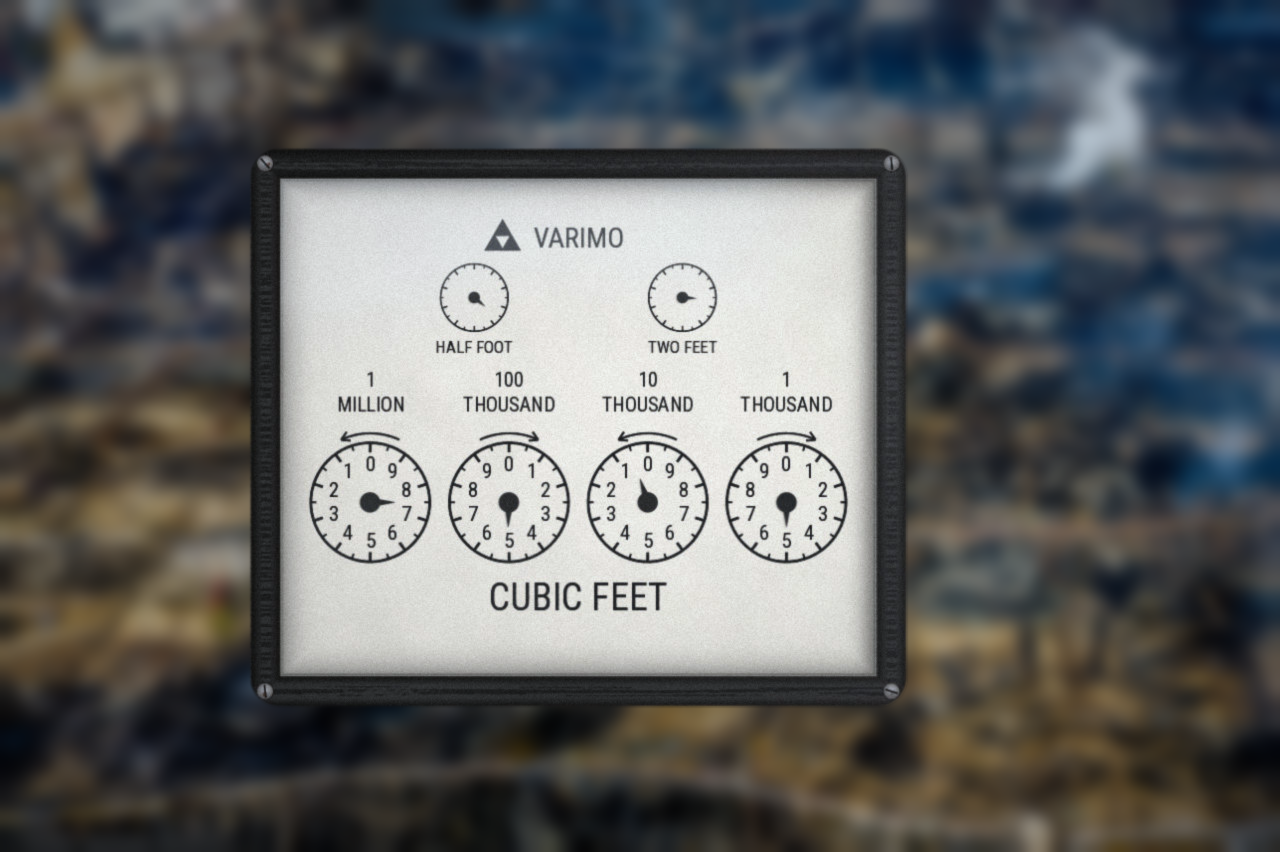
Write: 750500 ft³
